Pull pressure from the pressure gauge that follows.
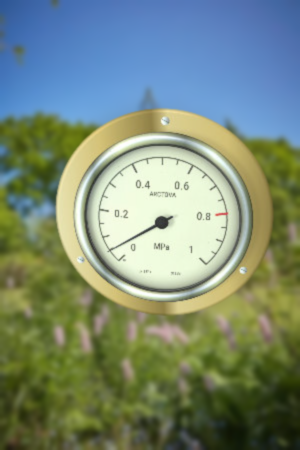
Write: 0.05 MPa
